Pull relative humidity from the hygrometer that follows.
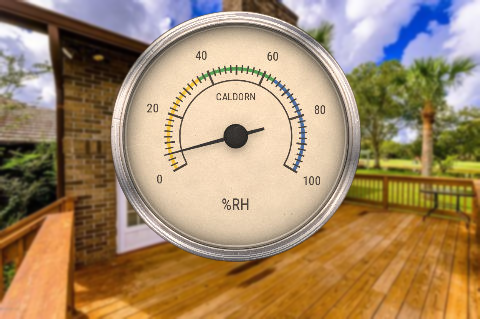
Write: 6 %
